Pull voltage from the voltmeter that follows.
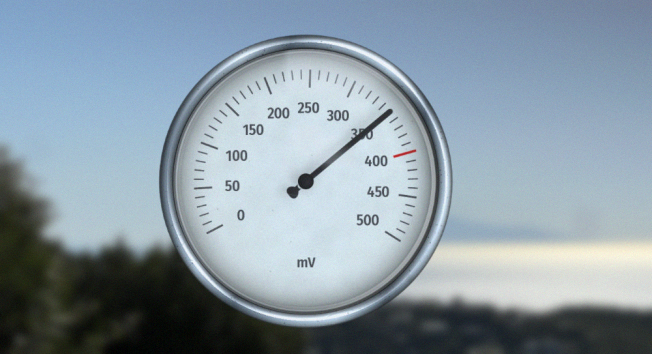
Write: 350 mV
